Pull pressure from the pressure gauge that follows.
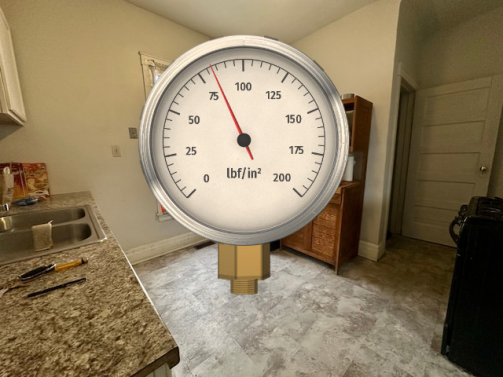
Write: 82.5 psi
